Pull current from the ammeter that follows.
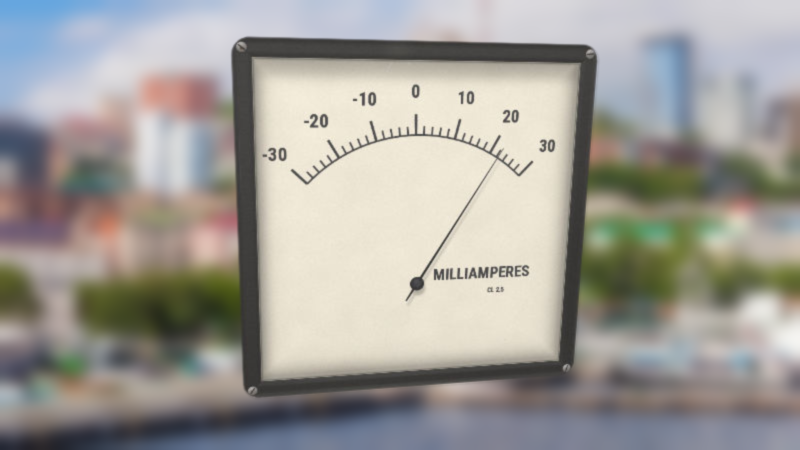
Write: 22 mA
